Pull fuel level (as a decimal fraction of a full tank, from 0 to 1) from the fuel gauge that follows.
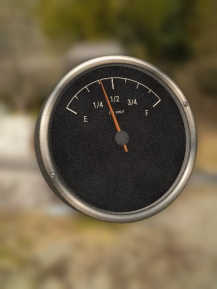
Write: 0.375
